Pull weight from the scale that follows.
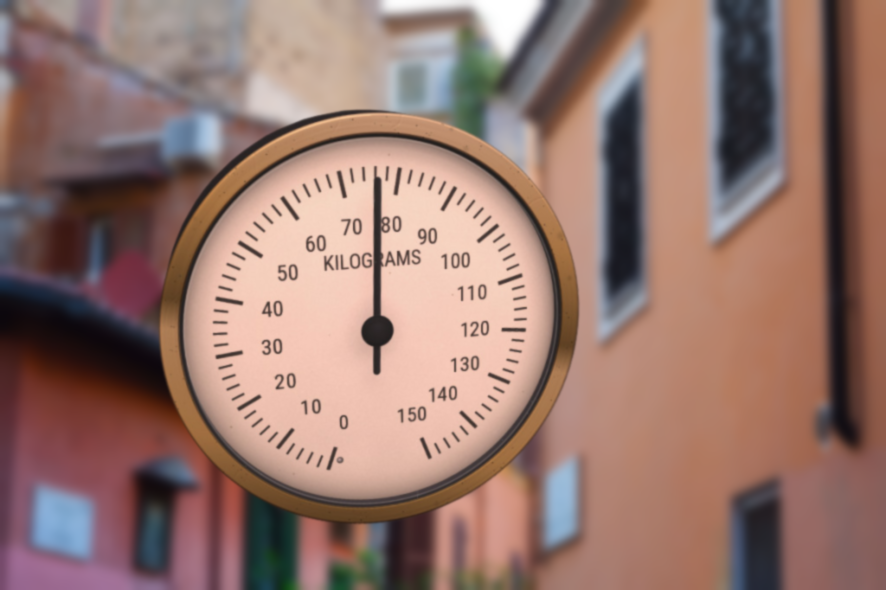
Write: 76 kg
